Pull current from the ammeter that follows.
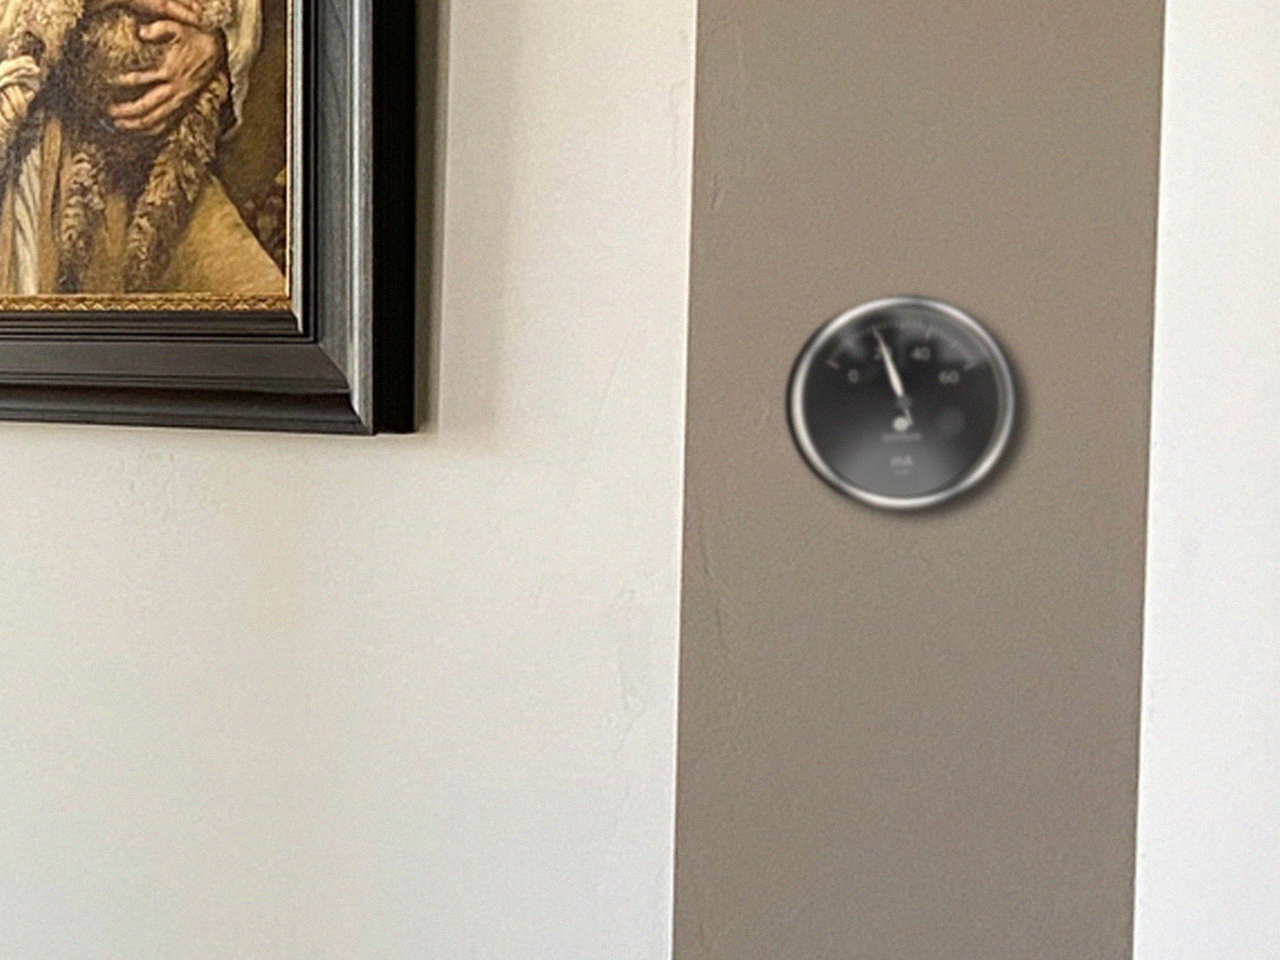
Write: 20 mA
